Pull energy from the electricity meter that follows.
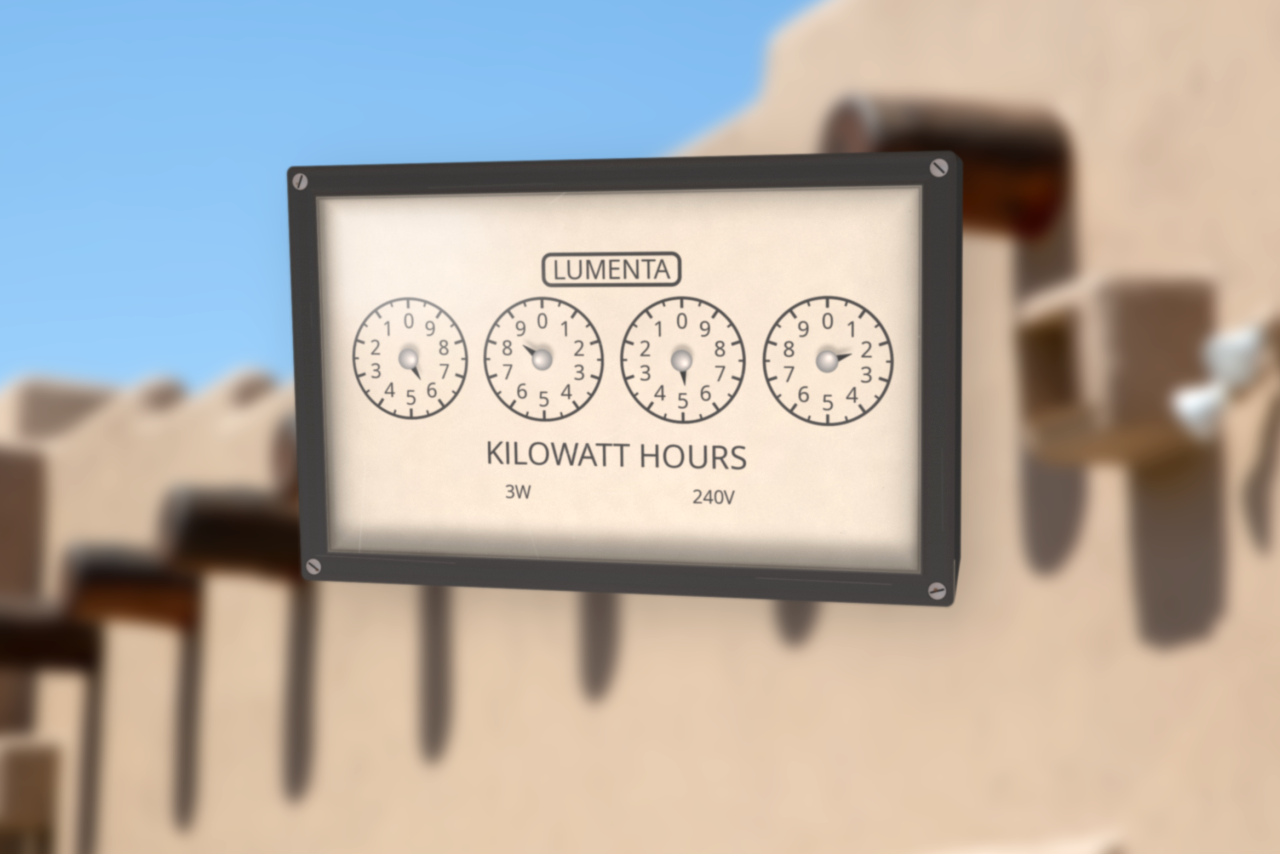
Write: 5852 kWh
